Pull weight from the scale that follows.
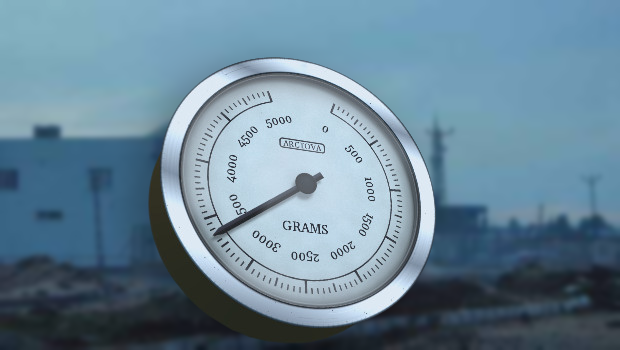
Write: 3350 g
